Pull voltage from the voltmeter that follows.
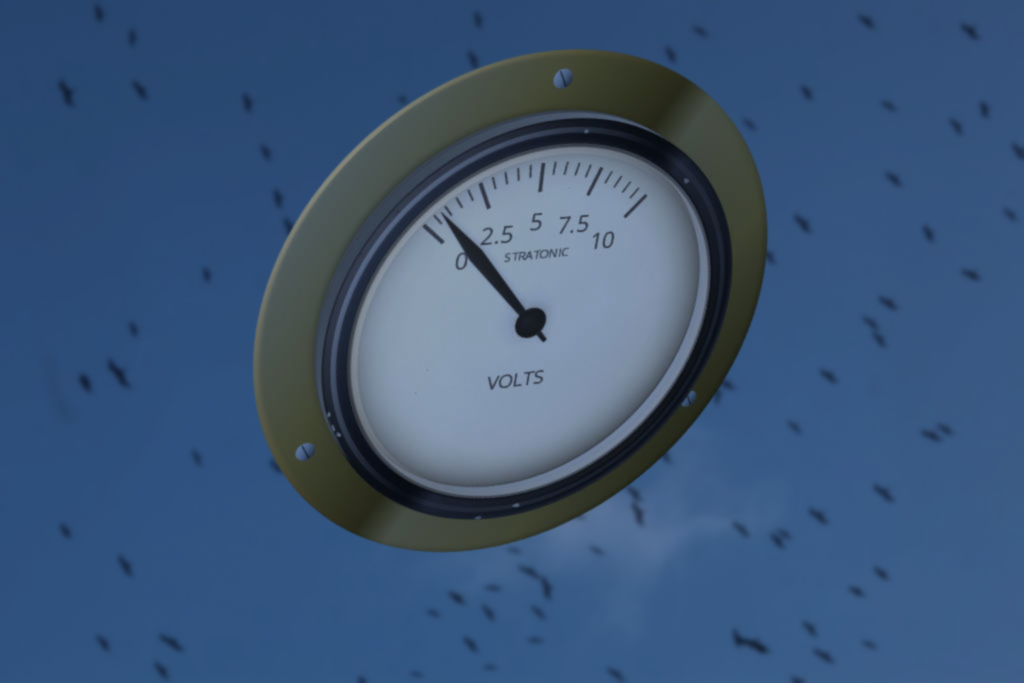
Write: 0.75 V
